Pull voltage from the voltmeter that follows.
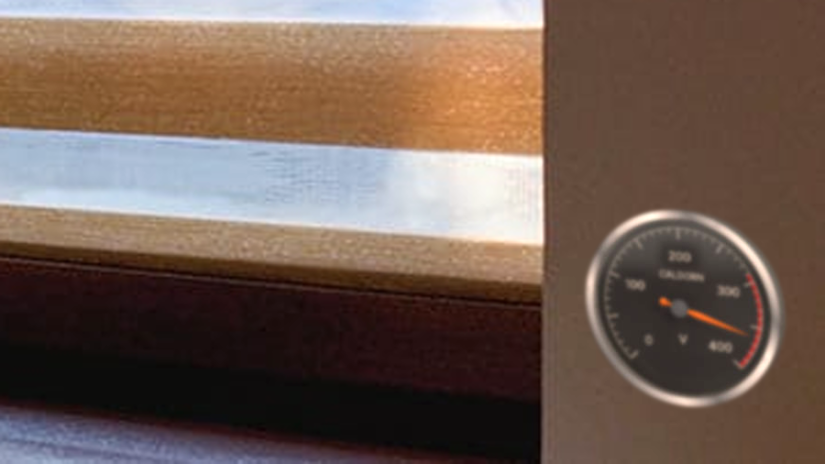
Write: 360 V
